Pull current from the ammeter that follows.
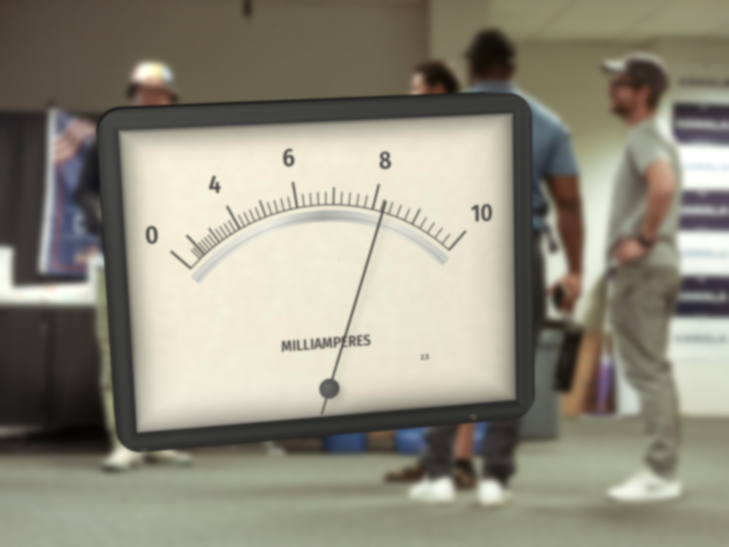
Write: 8.2 mA
